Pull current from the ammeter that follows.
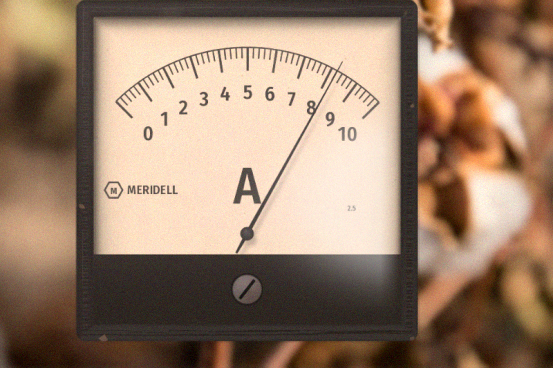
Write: 8.2 A
